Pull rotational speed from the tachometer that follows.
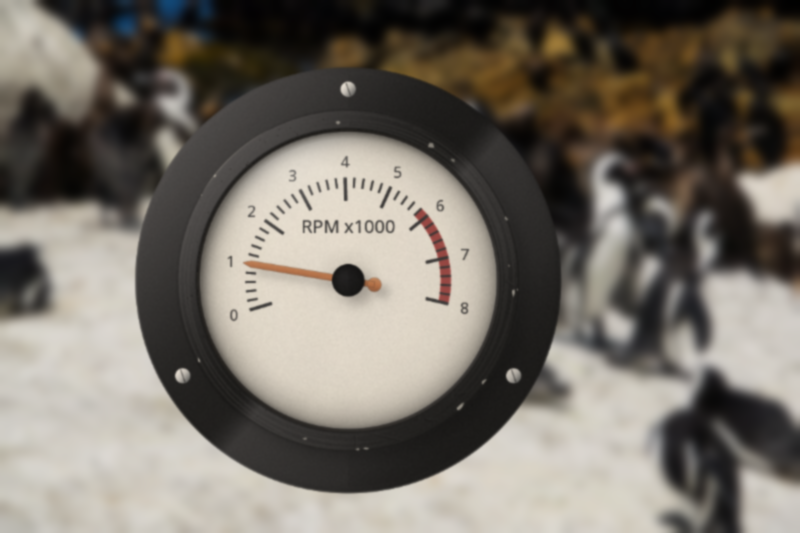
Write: 1000 rpm
